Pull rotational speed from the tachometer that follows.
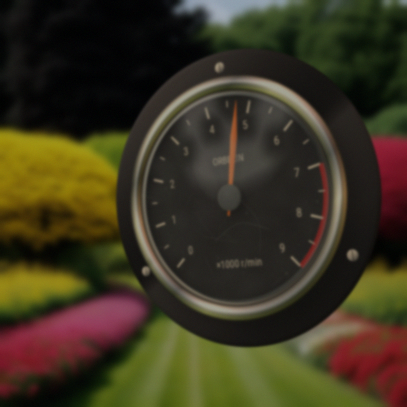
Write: 4750 rpm
